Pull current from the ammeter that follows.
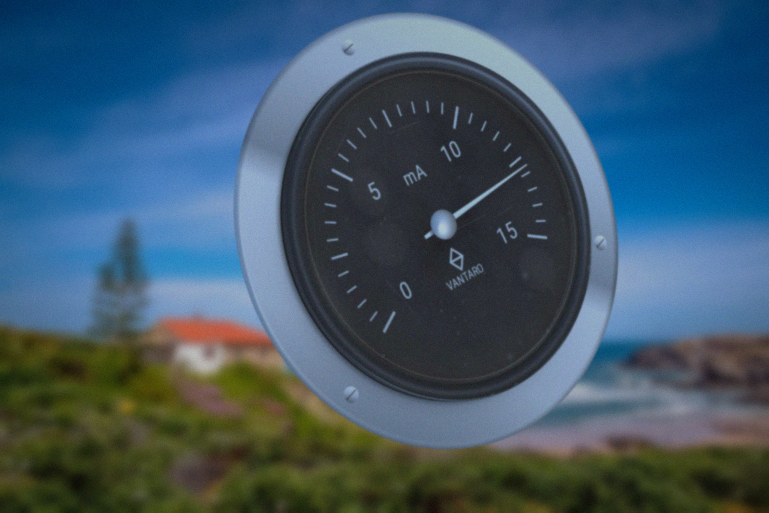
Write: 12.75 mA
